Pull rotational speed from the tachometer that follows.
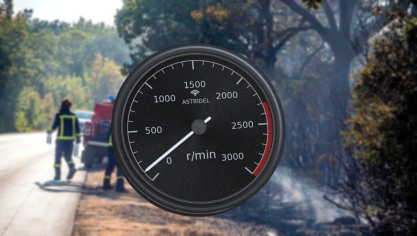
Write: 100 rpm
